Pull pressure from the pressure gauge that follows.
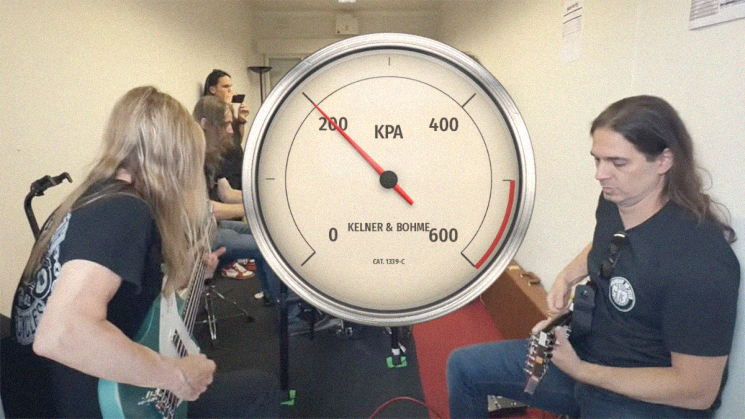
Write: 200 kPa
